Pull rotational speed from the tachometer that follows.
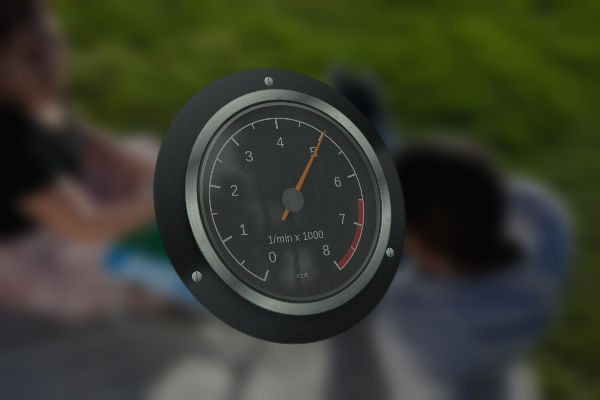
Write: 5000 rpm
